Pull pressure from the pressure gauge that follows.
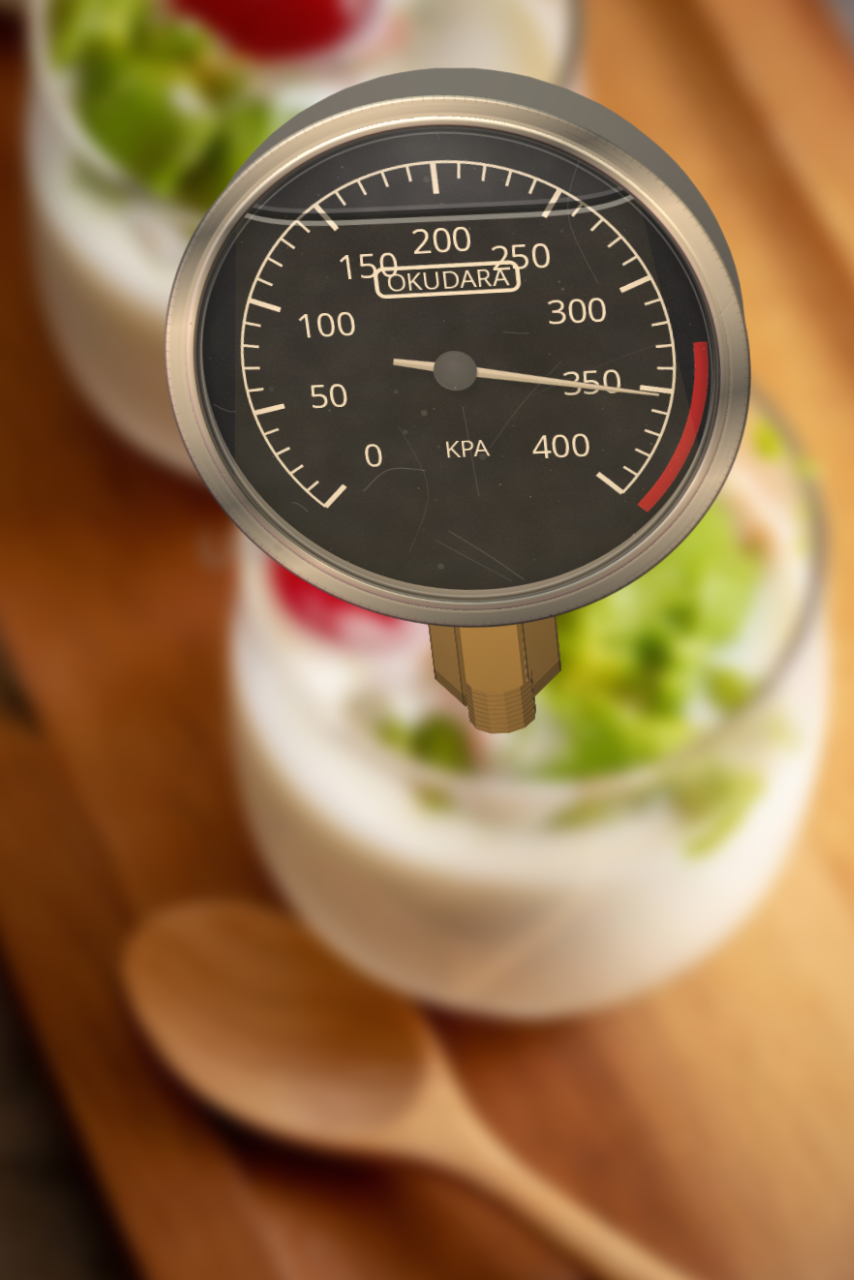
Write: 350 kPa
